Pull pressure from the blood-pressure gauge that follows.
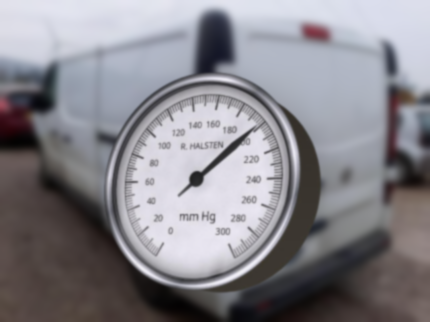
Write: 200 mmHg
